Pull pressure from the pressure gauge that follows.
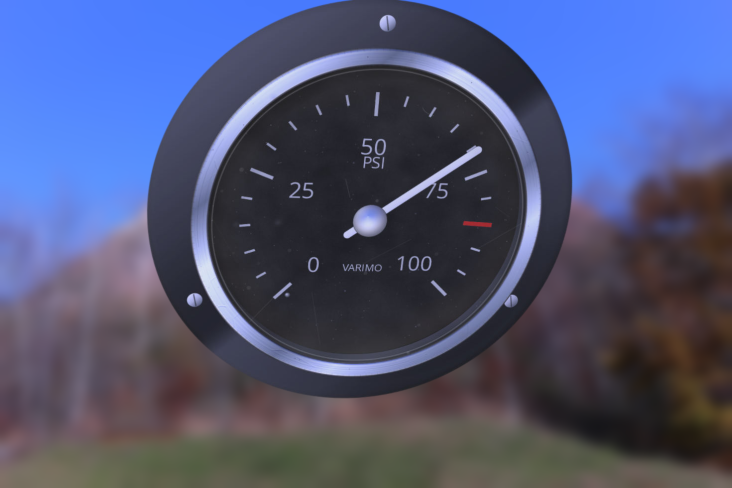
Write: 70 psi
